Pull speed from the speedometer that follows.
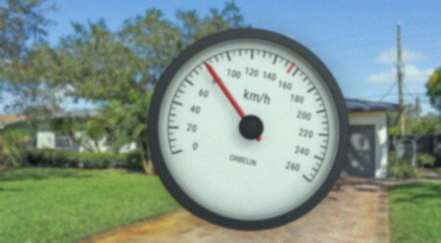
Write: 80 km/h
